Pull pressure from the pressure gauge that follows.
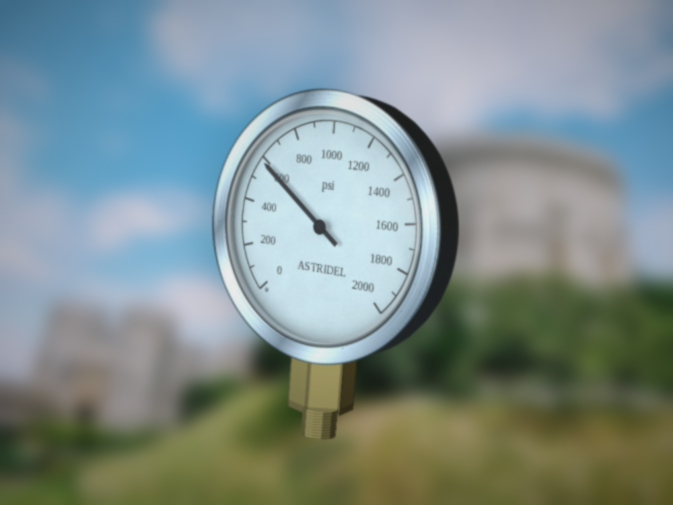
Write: 600 psi
